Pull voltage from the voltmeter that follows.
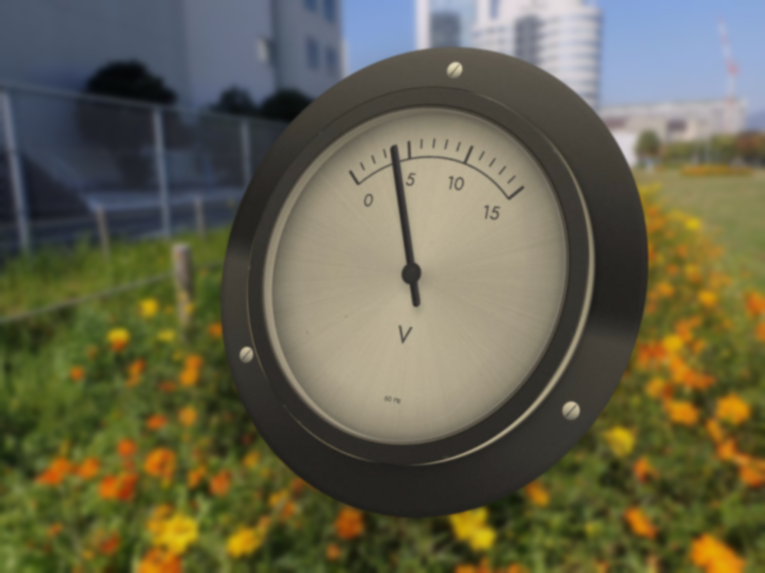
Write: 4 V
